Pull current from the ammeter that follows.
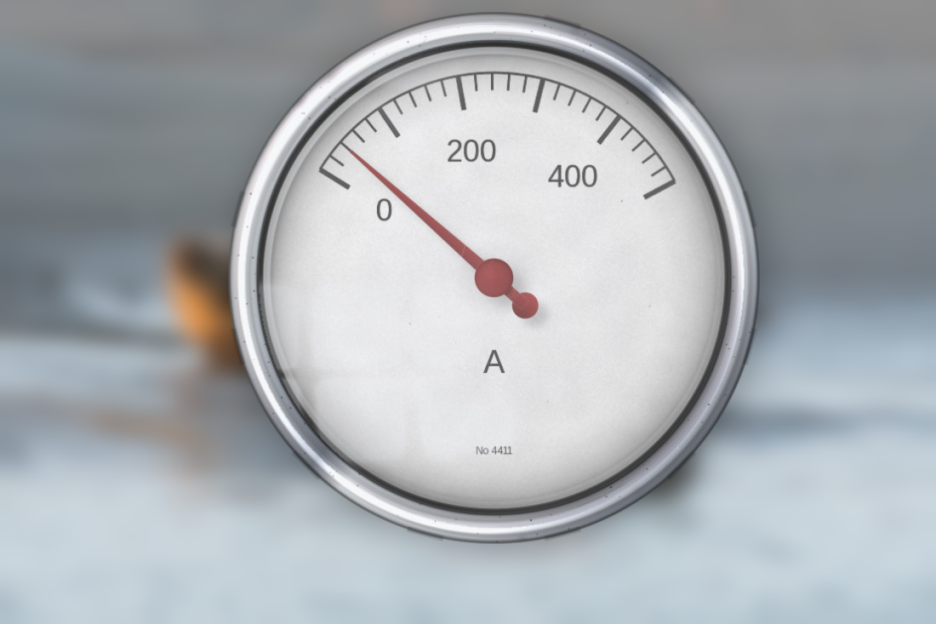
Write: 40 A
